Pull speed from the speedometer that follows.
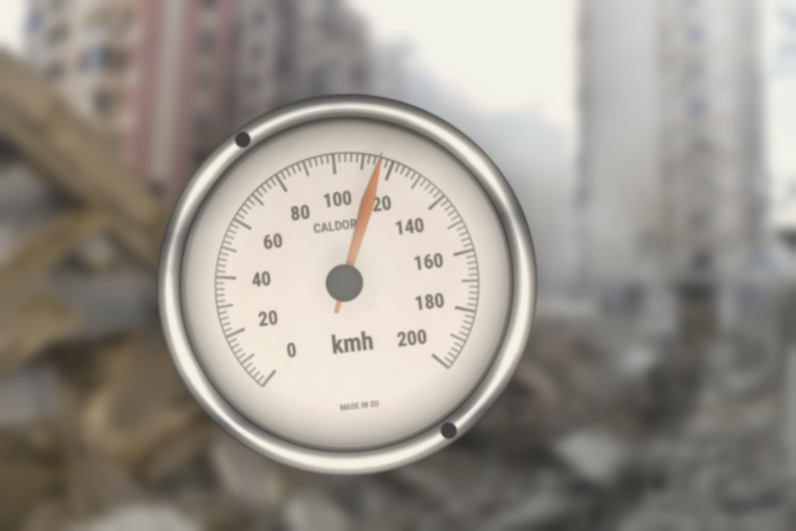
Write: 116 km/h
